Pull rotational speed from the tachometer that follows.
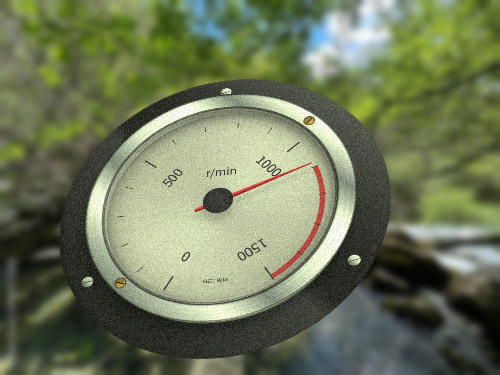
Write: 1100 rpm
